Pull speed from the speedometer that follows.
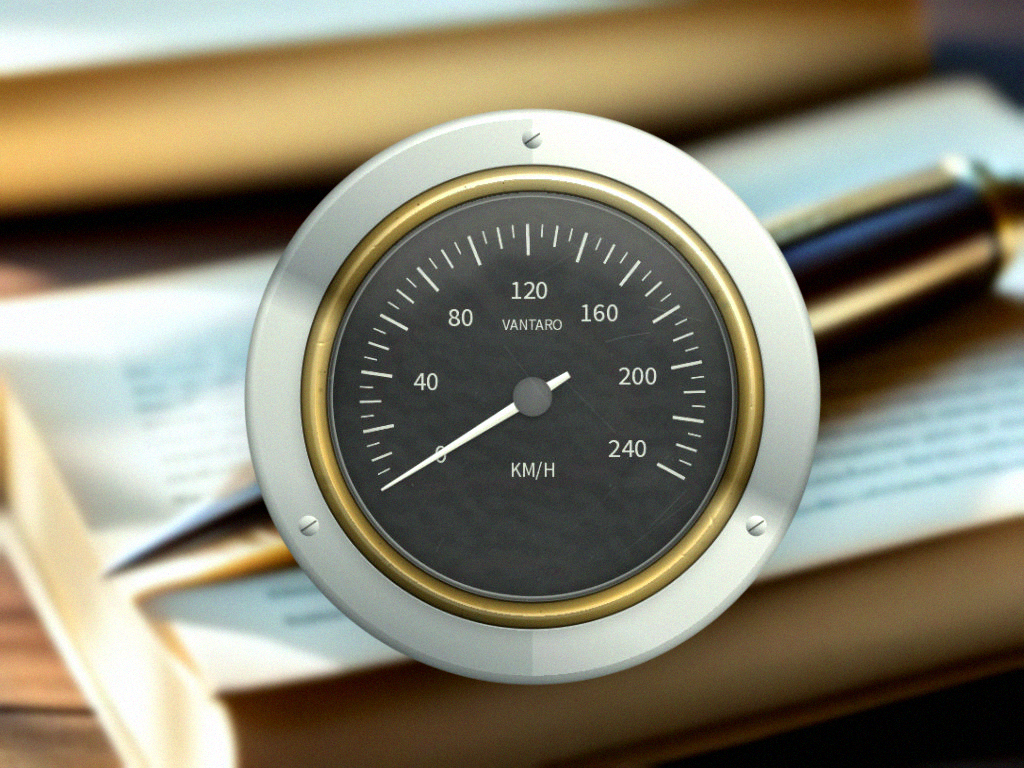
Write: 0 km/h
